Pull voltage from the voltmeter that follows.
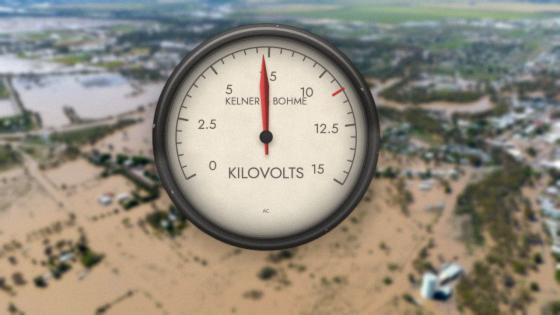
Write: 7.25 kV
